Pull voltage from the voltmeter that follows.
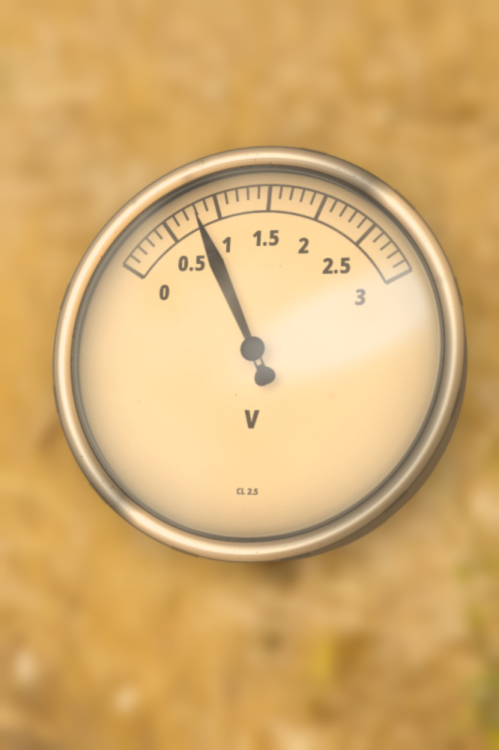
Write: 0.8 V
